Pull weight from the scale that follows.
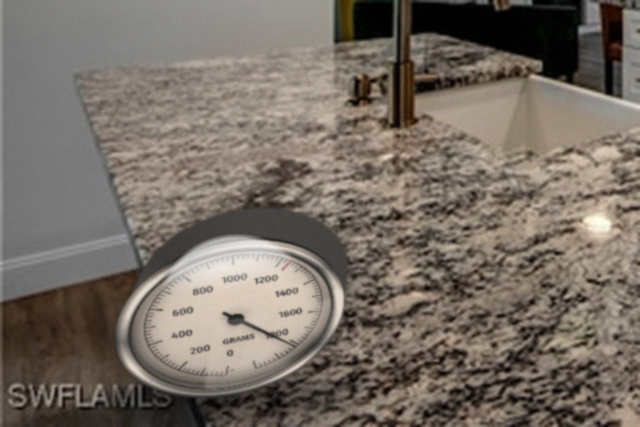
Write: 1800 g
